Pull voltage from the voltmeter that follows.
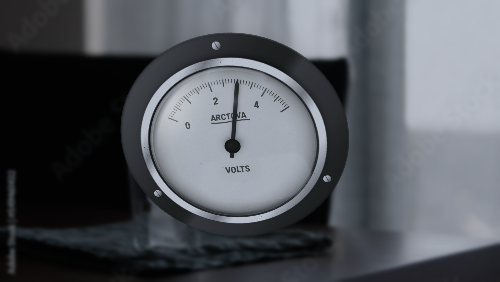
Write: 3 V
